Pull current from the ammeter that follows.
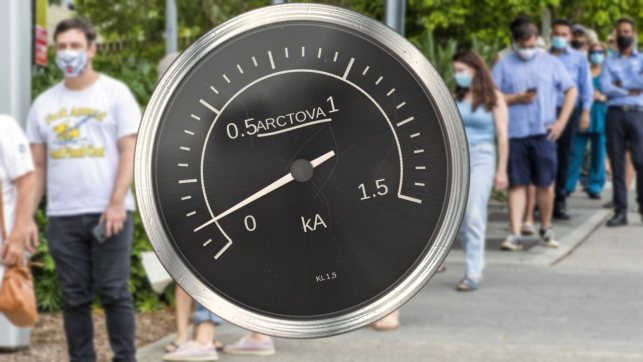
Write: 0.1 kA
